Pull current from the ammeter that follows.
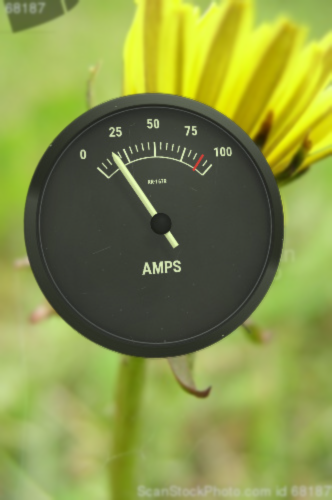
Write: 15 A
